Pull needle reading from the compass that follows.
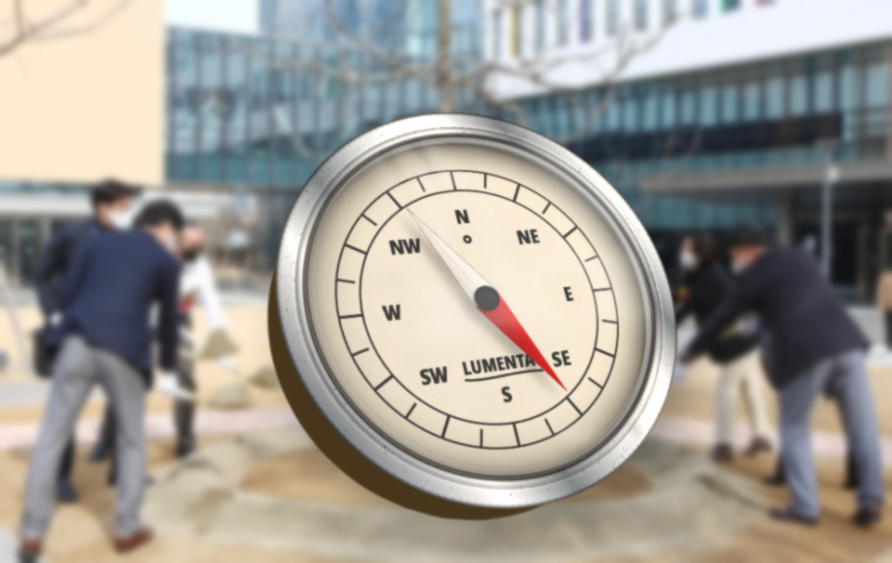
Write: 150 °
